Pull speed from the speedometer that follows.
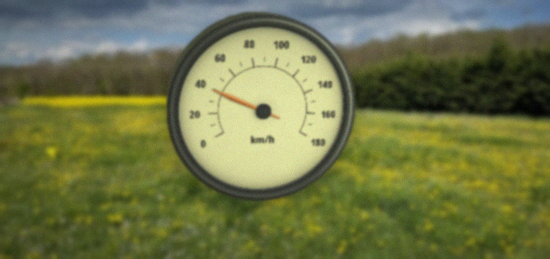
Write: 40 km/h
